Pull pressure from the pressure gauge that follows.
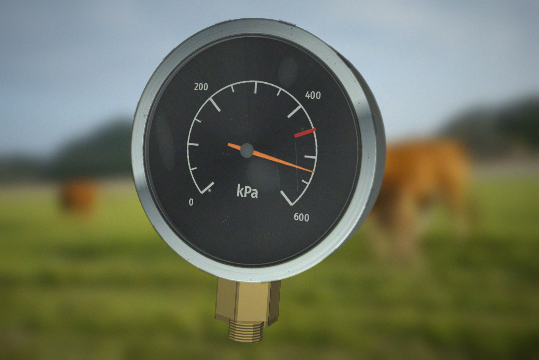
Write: 525 kPa
